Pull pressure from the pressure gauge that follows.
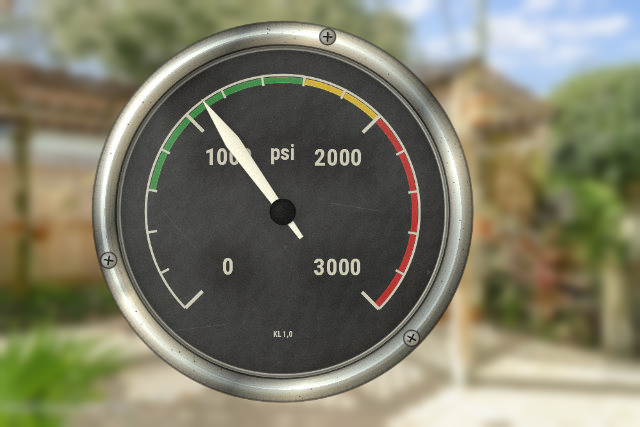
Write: 1100 psi
